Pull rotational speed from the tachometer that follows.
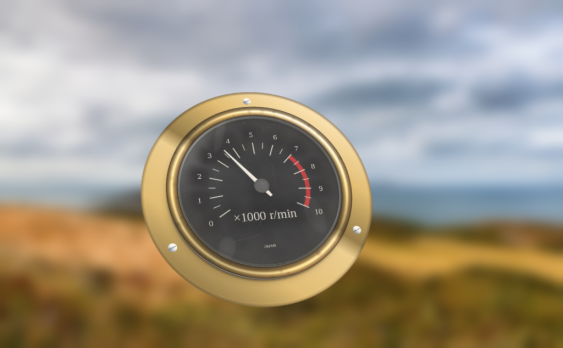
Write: 3500 rpm
